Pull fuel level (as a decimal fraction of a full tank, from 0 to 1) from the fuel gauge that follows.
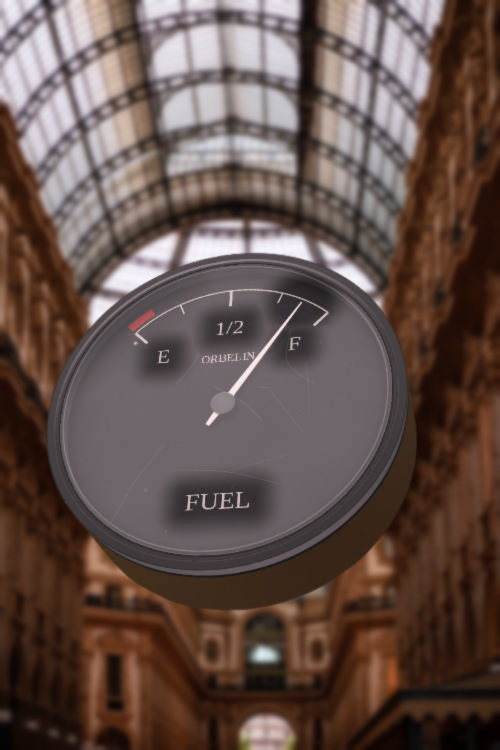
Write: 0.875
